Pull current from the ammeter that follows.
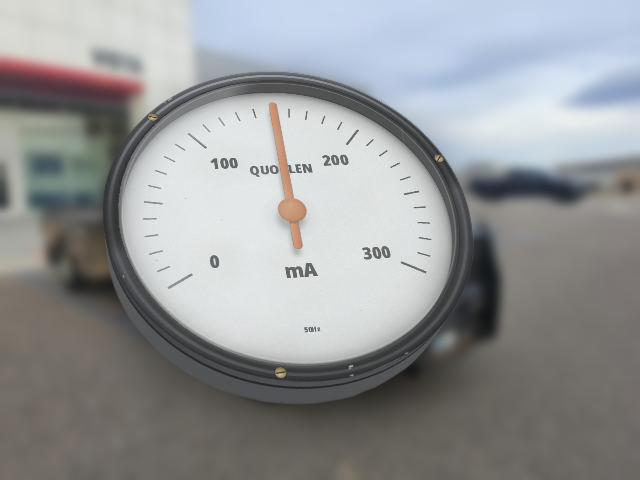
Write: 150 mA
